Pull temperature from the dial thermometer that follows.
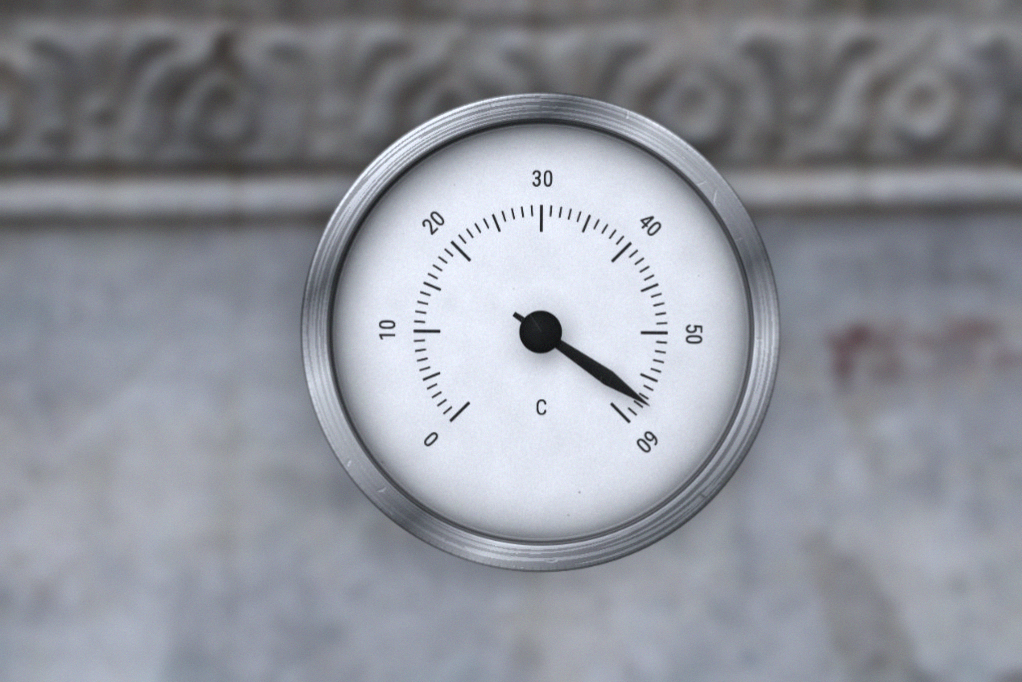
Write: 57.5 °C
